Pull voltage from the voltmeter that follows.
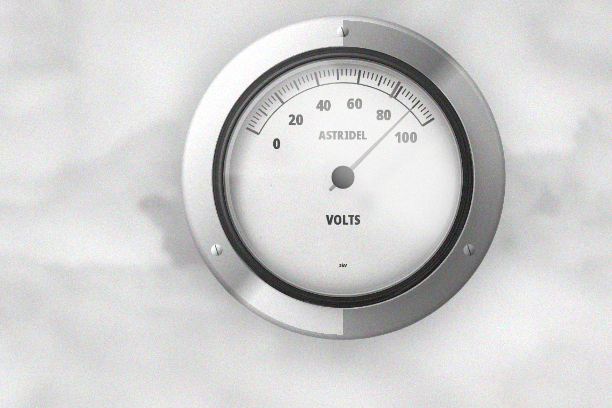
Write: 90 V
